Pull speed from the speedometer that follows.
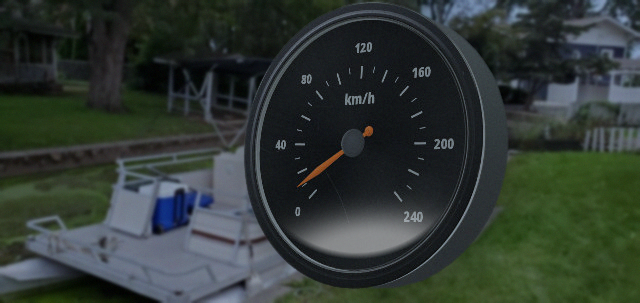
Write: 10 km/h
